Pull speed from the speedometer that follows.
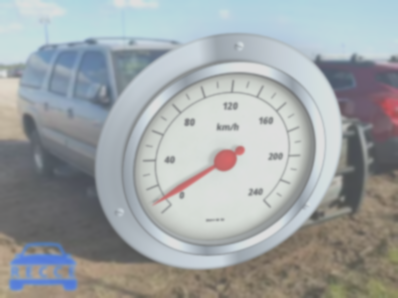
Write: 10 km/h
